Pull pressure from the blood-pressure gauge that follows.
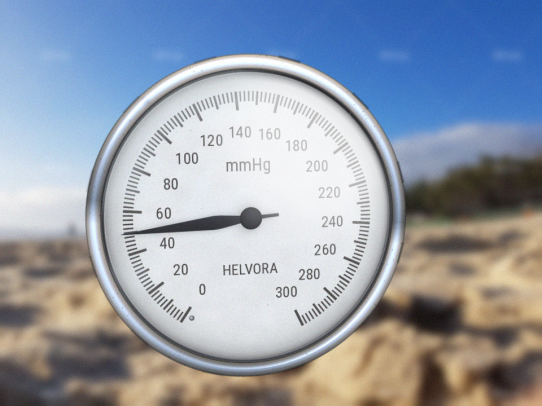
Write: 50 mmHg
